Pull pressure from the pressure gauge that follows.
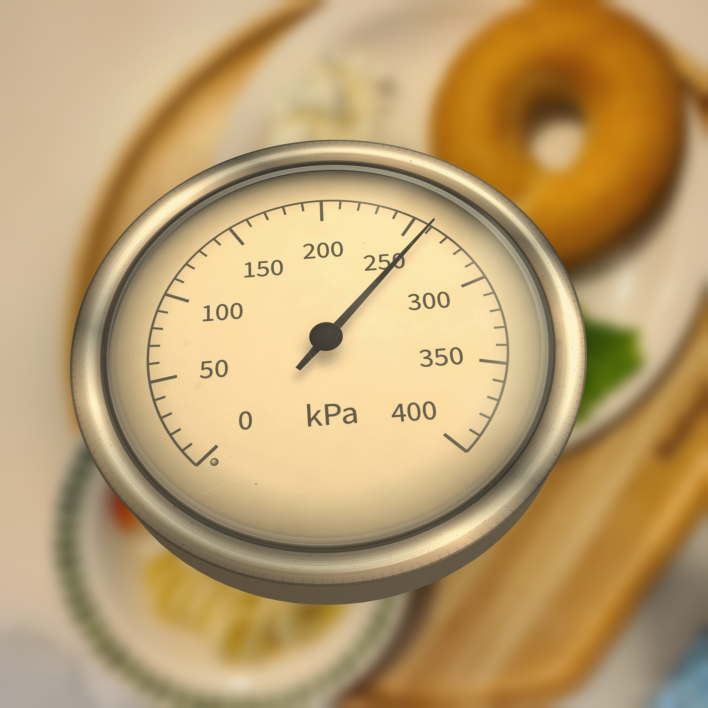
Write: 260 kPa
